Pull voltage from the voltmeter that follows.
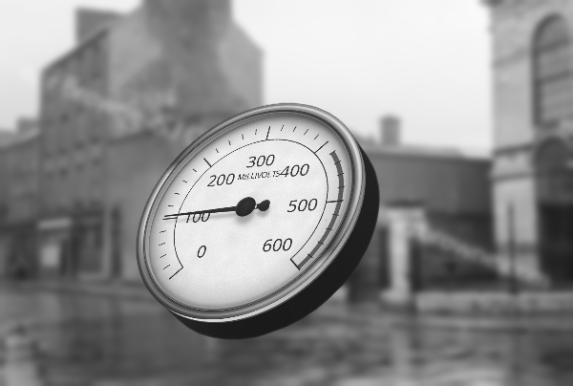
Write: 100 mV
